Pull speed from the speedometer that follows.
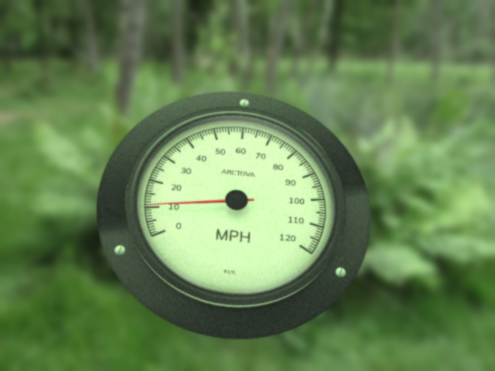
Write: 10 mph
